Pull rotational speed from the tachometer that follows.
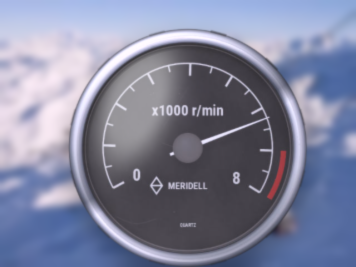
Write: 6250 rpm
